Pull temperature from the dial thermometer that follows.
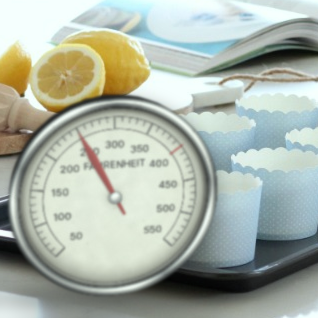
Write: 250 °F
